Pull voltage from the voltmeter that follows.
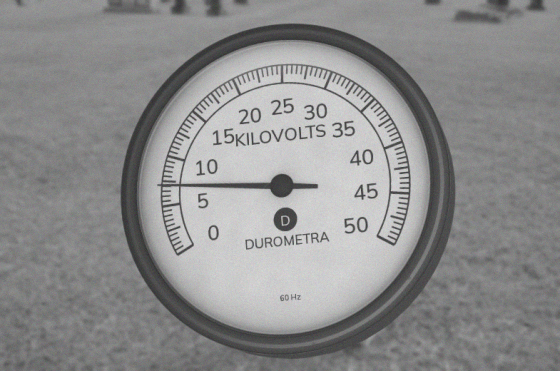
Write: 7 kV
